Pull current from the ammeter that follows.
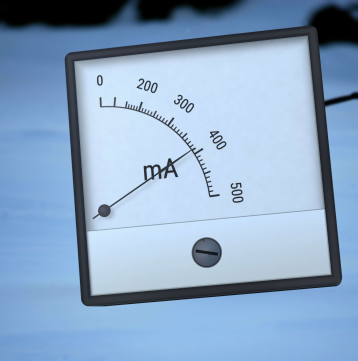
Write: 390 mA
